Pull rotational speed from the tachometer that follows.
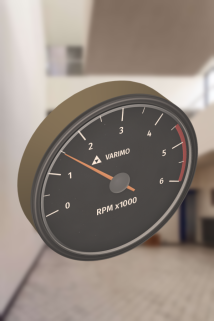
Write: 1500 rpm
